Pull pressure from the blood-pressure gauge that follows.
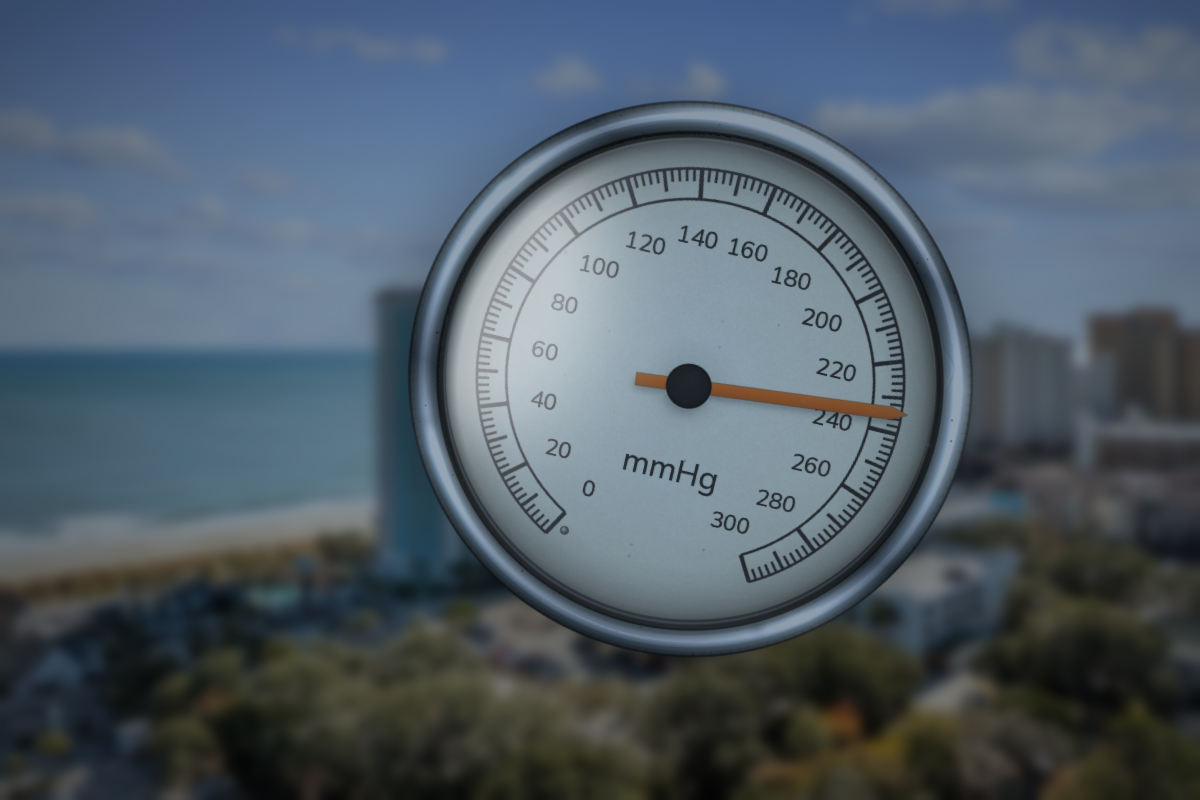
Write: 234 mmHg
